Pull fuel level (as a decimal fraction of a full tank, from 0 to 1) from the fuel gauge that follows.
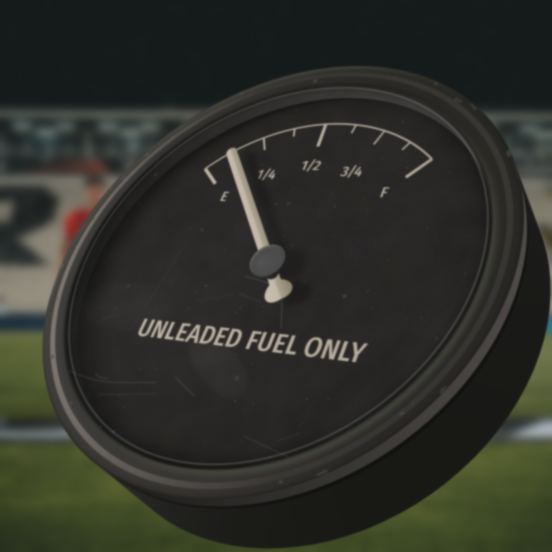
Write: 0.125
